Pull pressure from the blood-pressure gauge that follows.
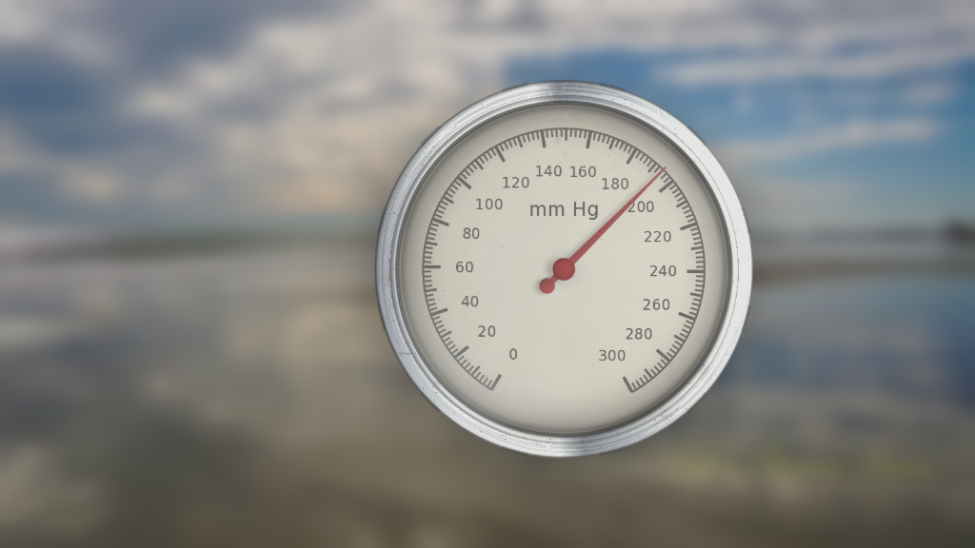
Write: 194 mmHg
